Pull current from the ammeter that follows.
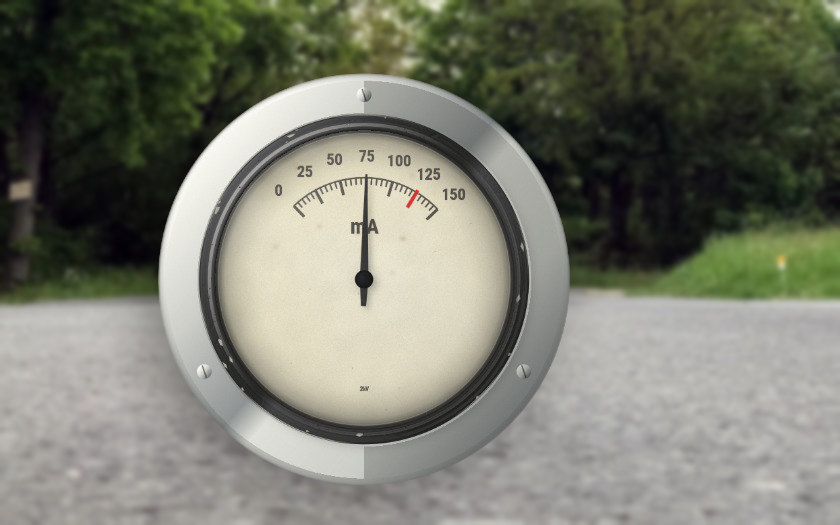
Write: 75 mA
